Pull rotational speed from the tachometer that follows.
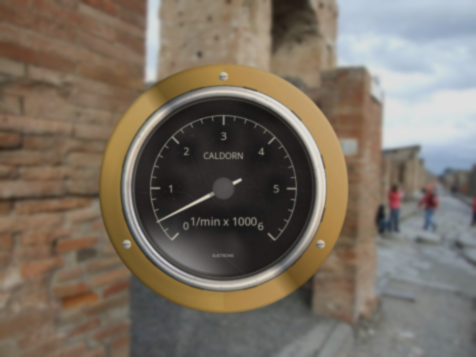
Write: 400 rpm
